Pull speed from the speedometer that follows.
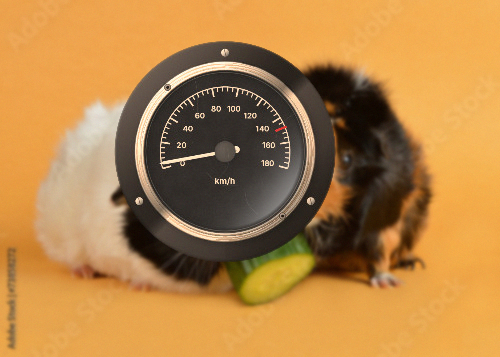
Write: 4 km/h
